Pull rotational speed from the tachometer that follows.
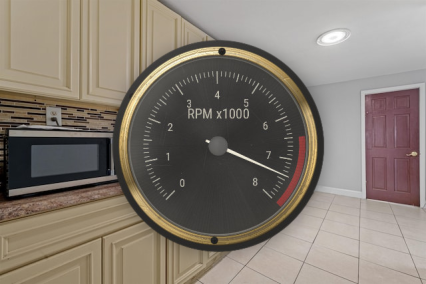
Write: 7400 rpm
